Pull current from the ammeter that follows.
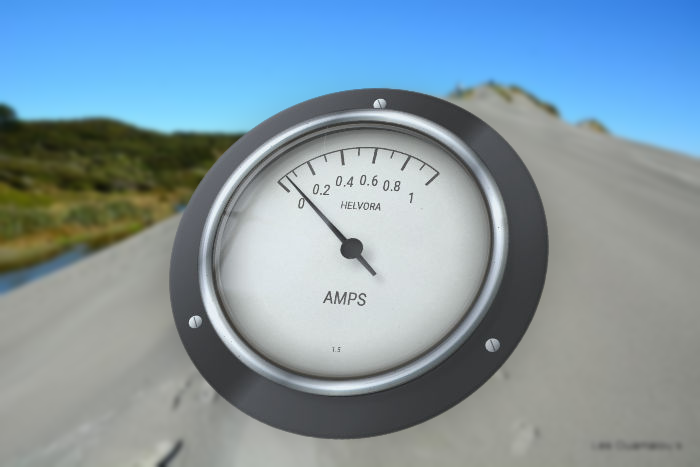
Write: 0.05 A
